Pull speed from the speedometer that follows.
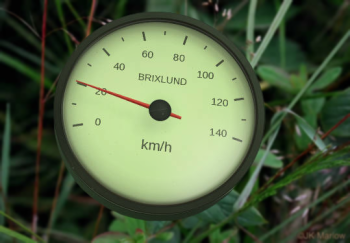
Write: 20 km/h
